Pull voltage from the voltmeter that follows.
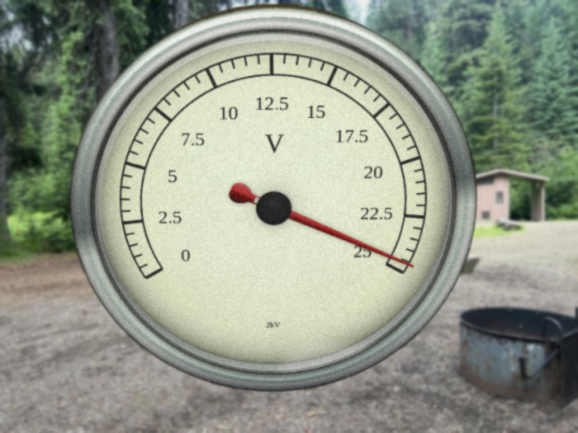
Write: 24.5 V
